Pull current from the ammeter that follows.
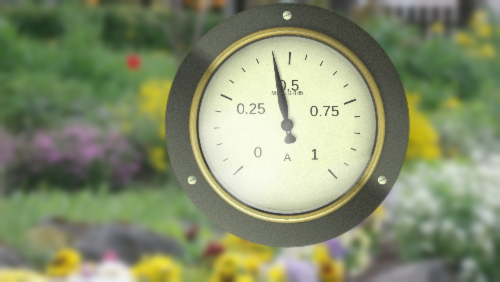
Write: 0.45 A
